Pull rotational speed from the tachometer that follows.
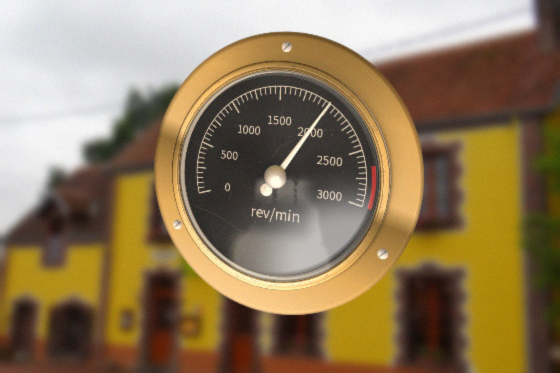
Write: 2000 rpm
